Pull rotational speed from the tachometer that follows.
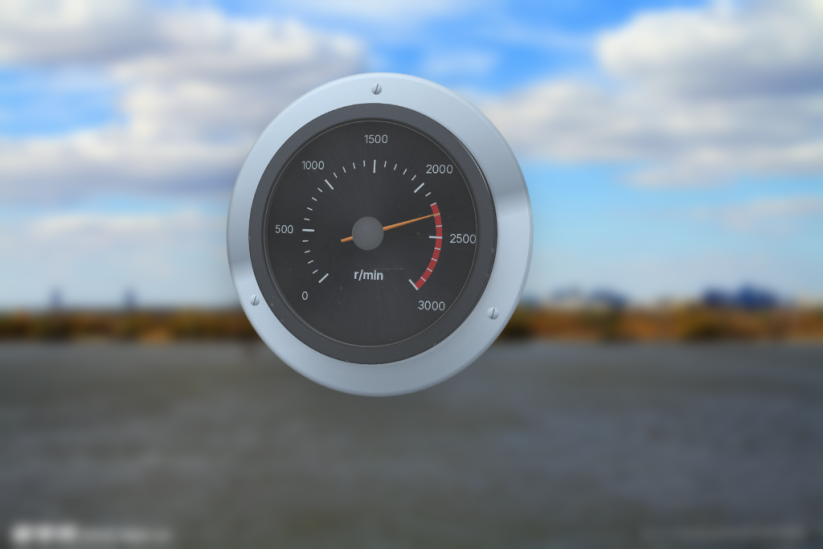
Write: 2300 rpm
